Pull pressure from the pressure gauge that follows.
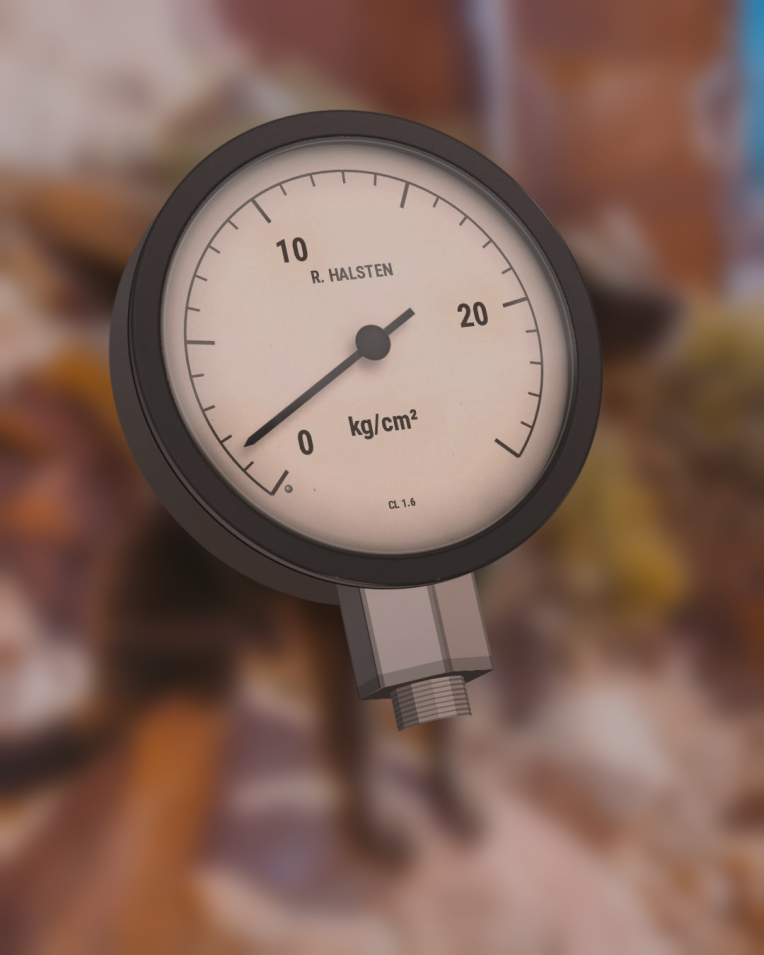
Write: 1.5 kg/cm²
